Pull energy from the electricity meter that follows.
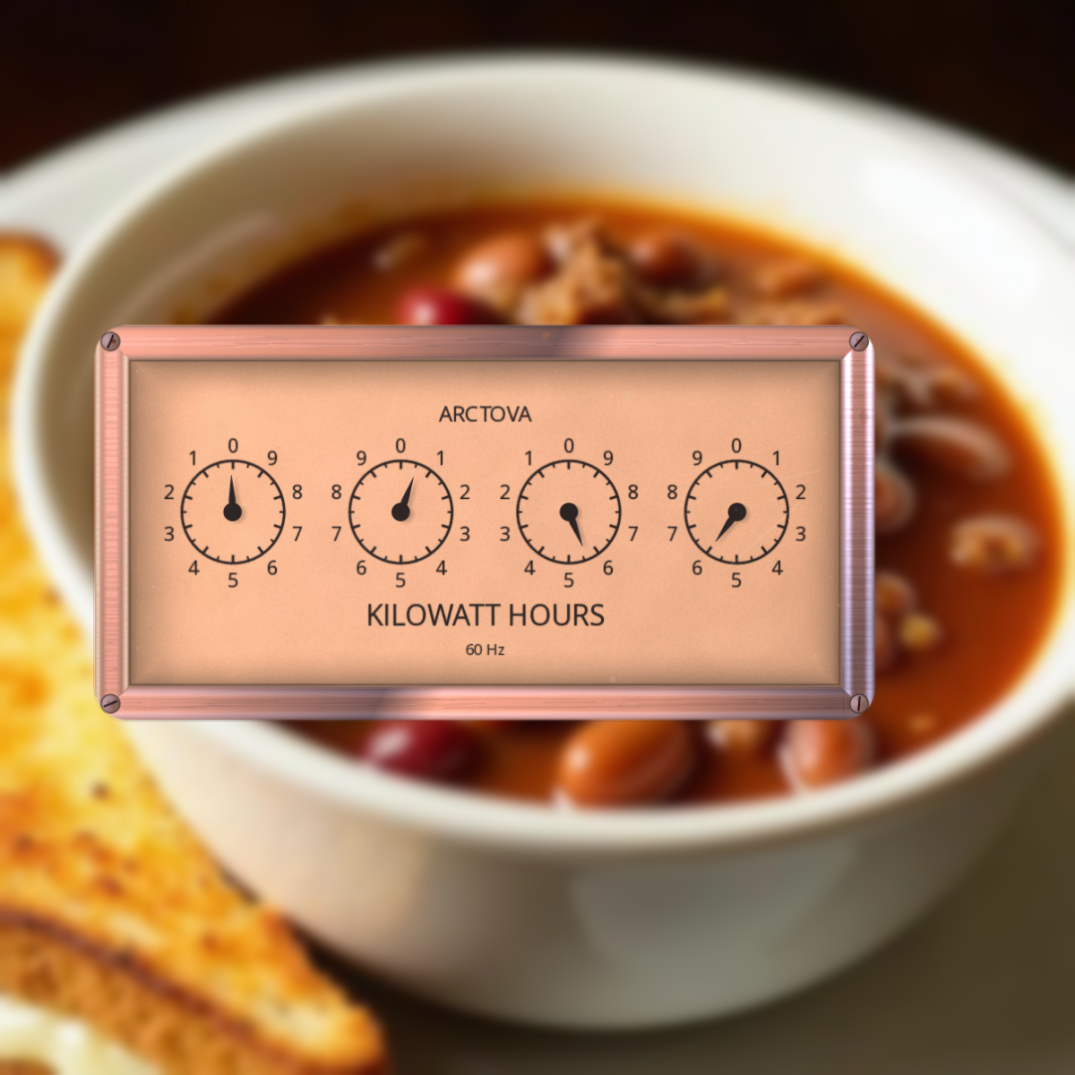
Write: 56 kWh
